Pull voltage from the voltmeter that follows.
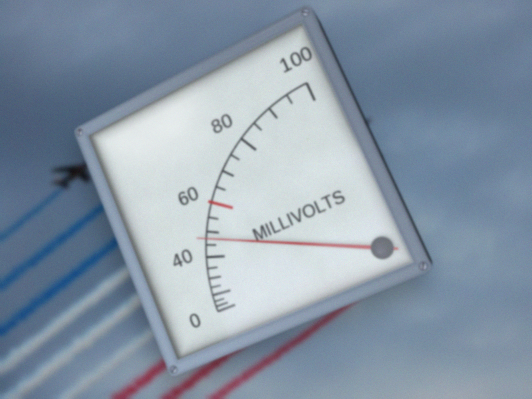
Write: 47.5 mV
